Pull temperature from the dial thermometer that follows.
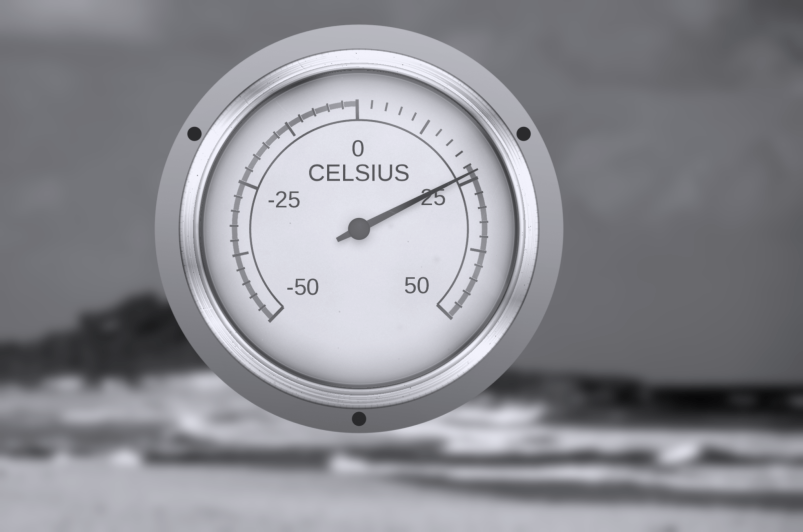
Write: 23.75 °C
